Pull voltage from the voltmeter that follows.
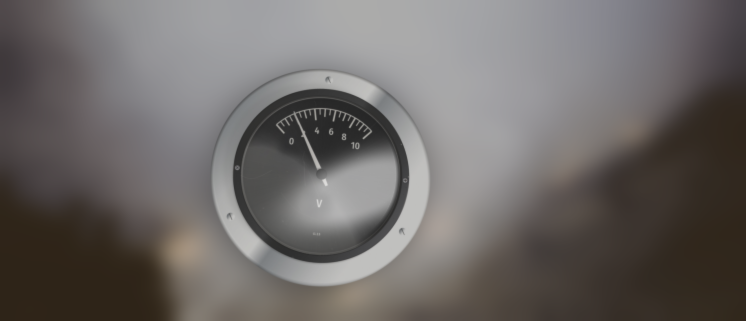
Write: 2 V
